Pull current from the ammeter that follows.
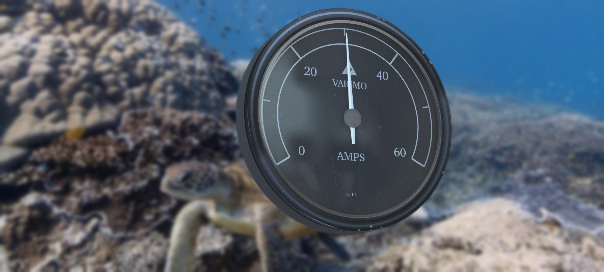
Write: 30 A
